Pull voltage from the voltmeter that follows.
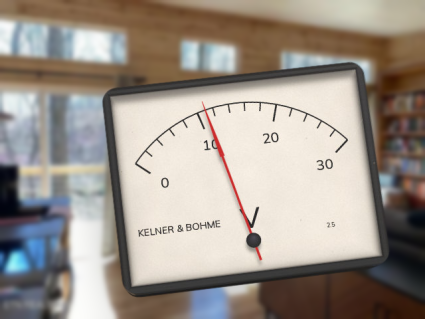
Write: 11 V
